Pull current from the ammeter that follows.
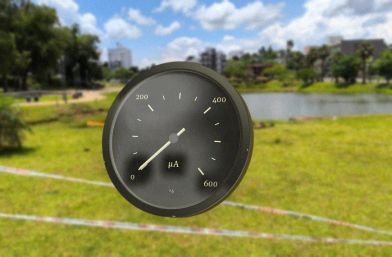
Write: 0 µA
